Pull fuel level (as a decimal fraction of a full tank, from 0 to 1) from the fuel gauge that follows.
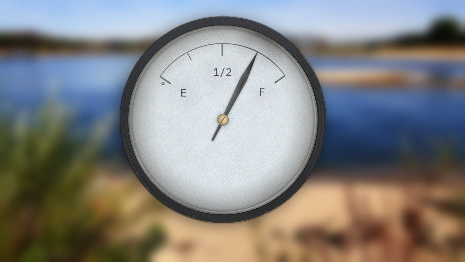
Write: 0.75
